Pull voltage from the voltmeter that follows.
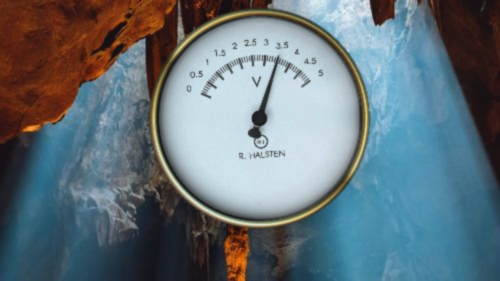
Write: 3.5 V
